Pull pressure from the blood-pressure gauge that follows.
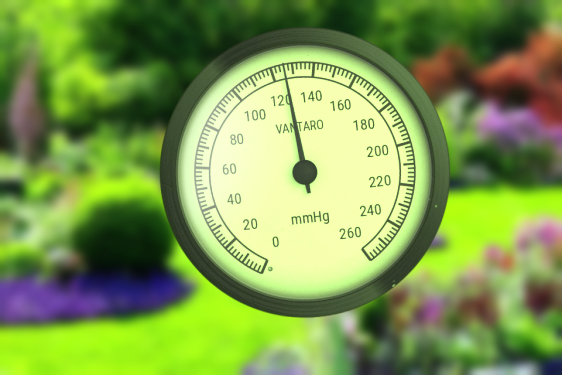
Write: 126 mmHg
